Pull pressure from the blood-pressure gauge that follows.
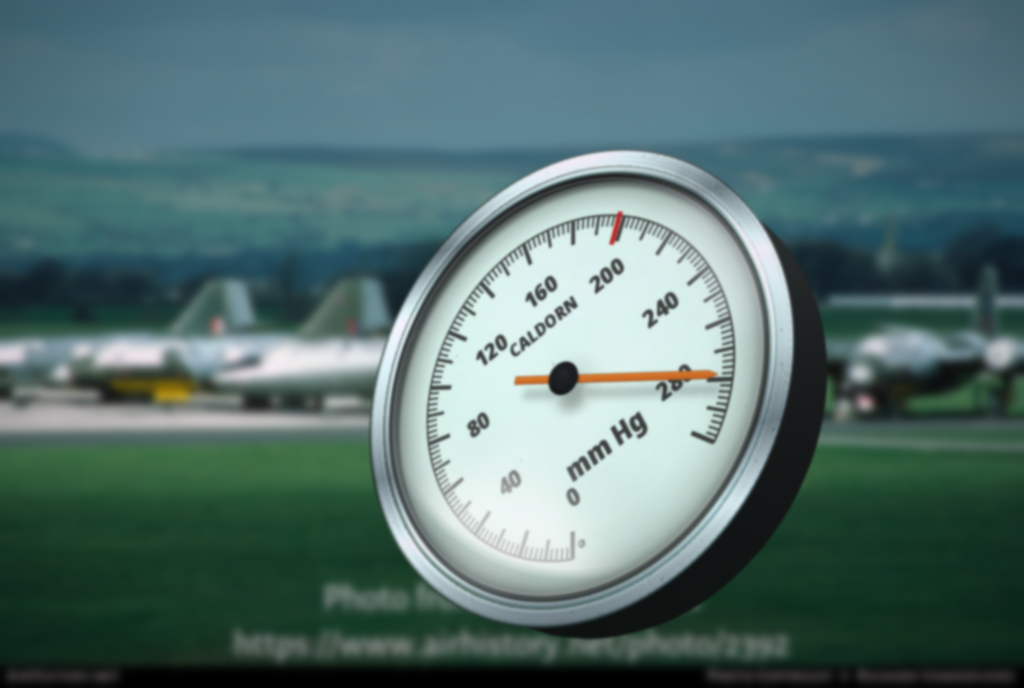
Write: 280 mmHg
